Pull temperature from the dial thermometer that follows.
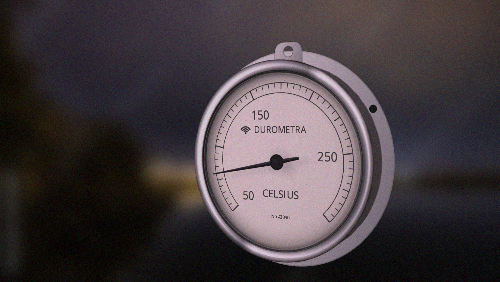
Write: 80 °C
